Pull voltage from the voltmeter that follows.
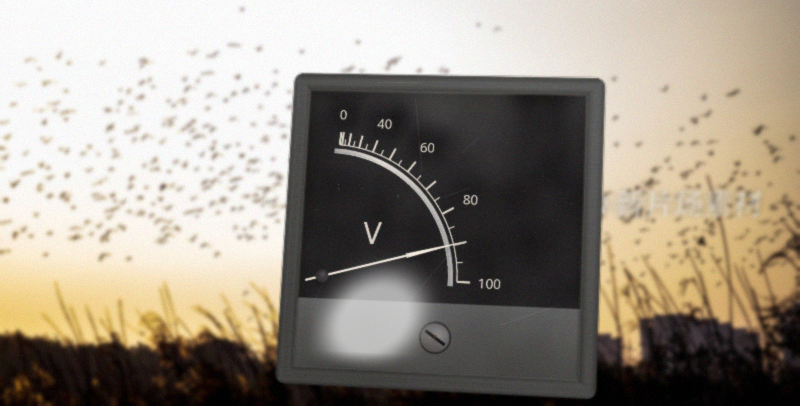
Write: 90 V
